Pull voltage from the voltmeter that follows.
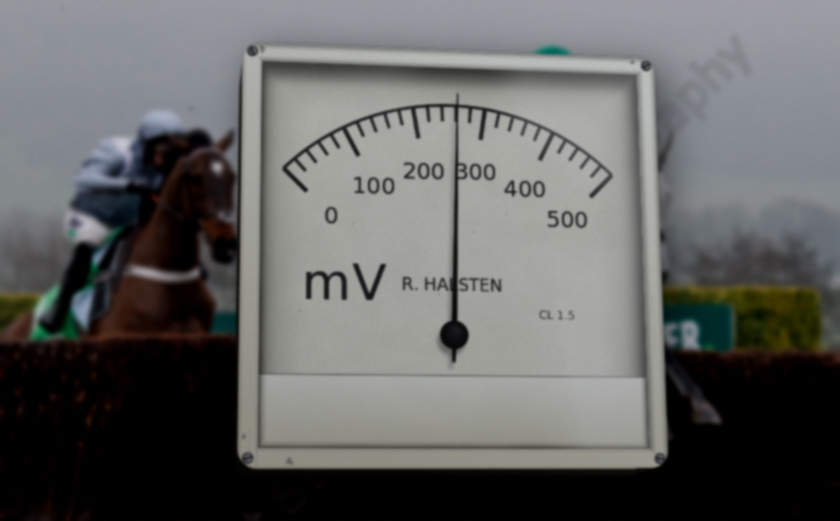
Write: 260 mV
